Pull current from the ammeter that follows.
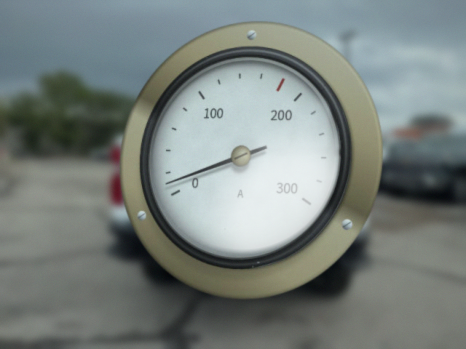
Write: 10 A
